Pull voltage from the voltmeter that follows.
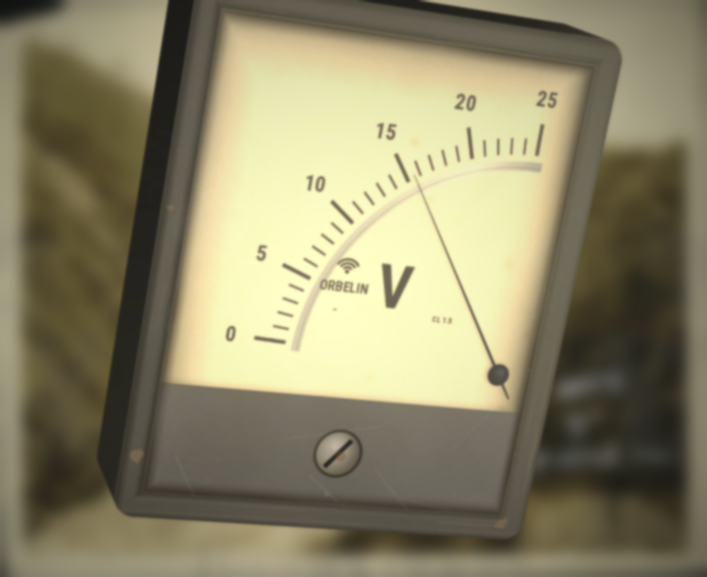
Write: 15.5 V
